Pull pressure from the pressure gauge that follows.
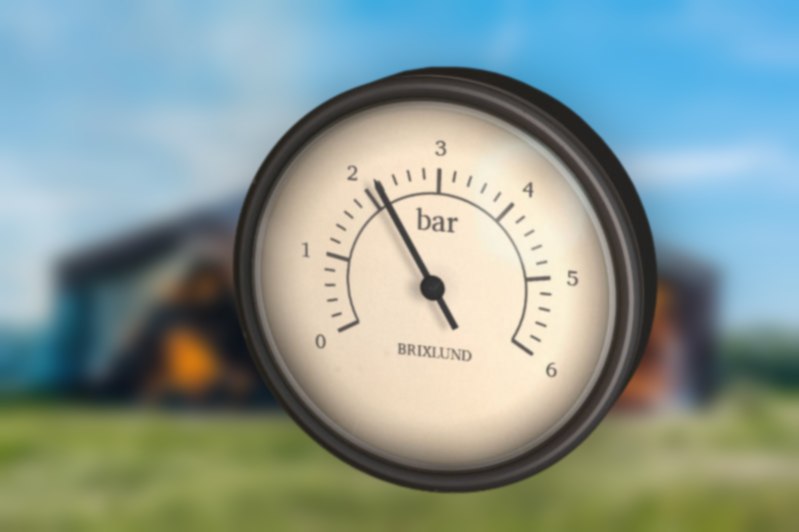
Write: 2.2 bar
